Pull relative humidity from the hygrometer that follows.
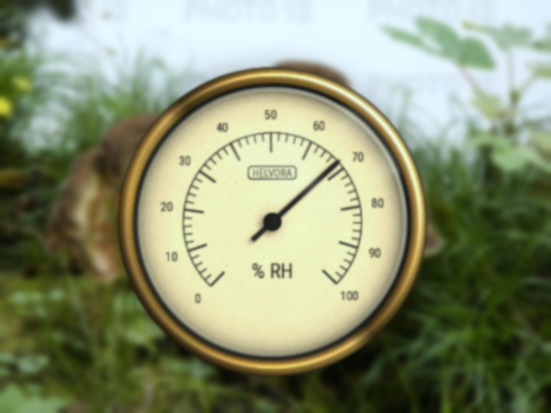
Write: 68 %
